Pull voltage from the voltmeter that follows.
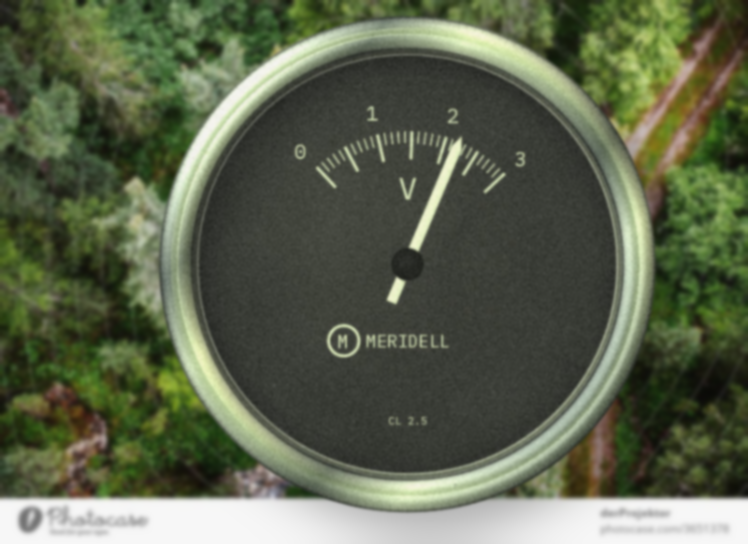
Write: 2.2 V
